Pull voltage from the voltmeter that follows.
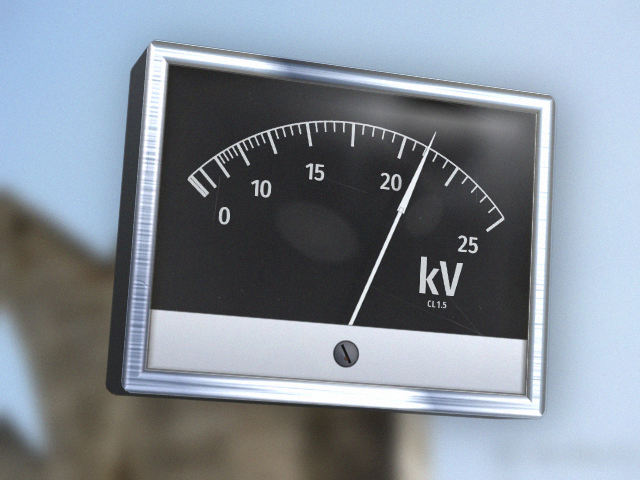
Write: 21 kV
